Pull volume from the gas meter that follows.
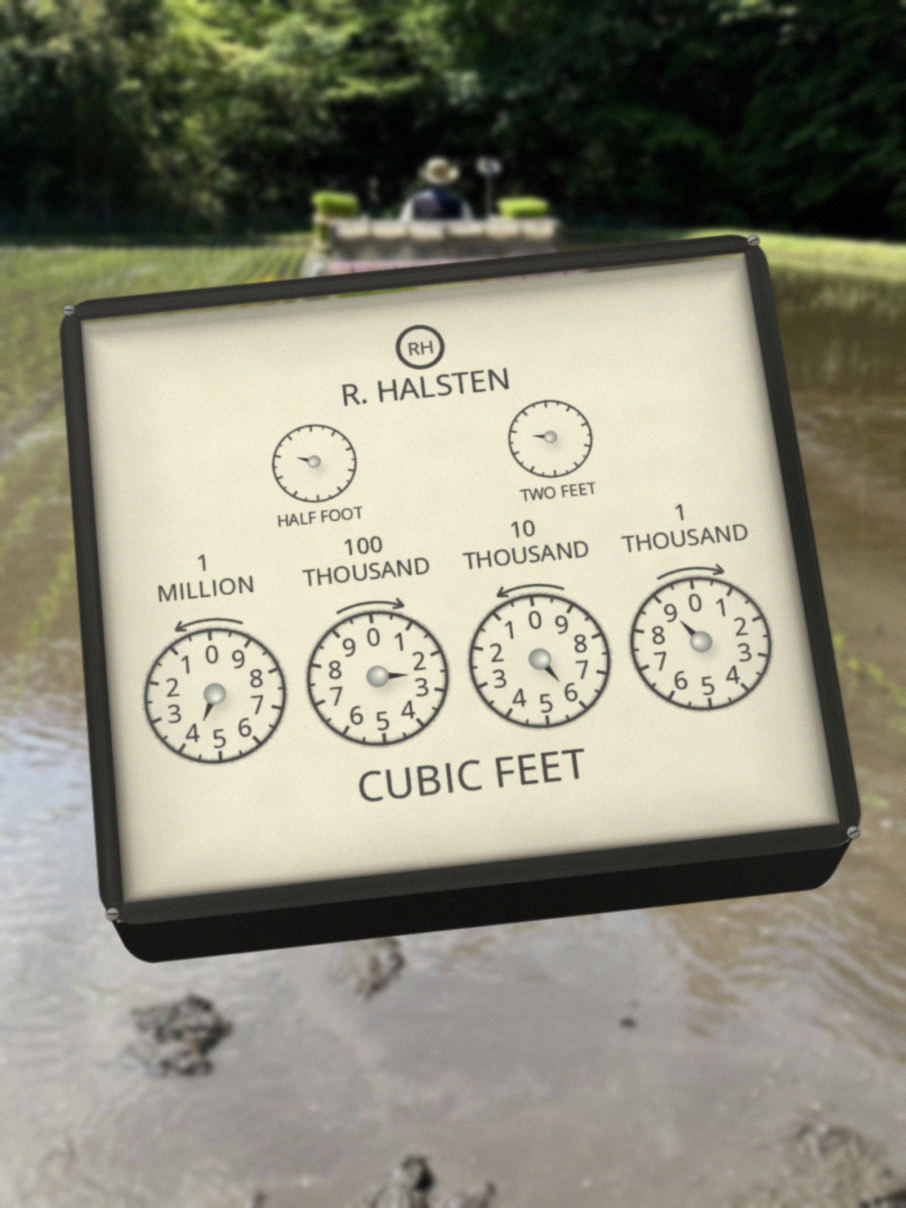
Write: 425900 ft³
